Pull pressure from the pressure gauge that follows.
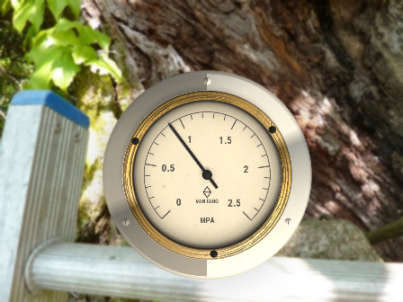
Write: 0.9 MPa
